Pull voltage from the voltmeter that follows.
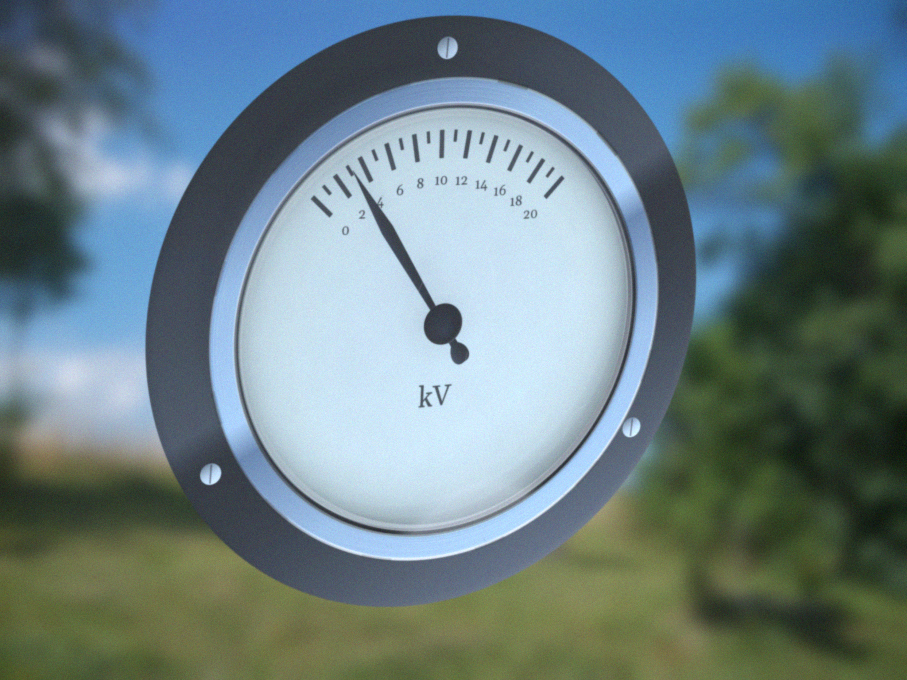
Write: 3 kV
